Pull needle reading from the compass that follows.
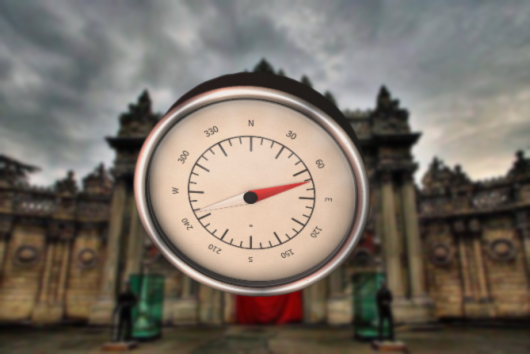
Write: 70 °
